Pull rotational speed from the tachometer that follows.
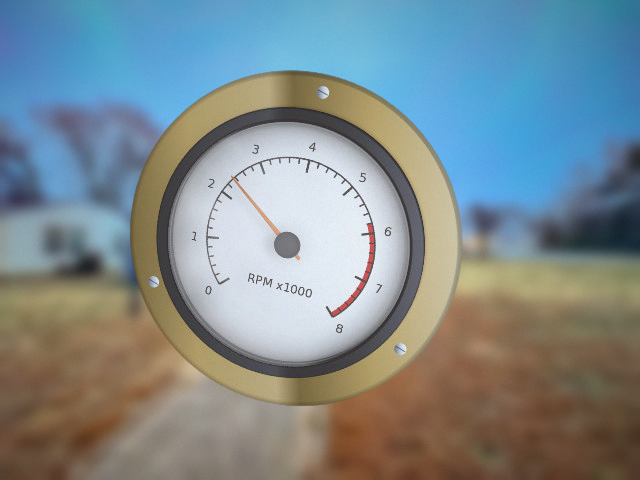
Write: 2400 rpm
